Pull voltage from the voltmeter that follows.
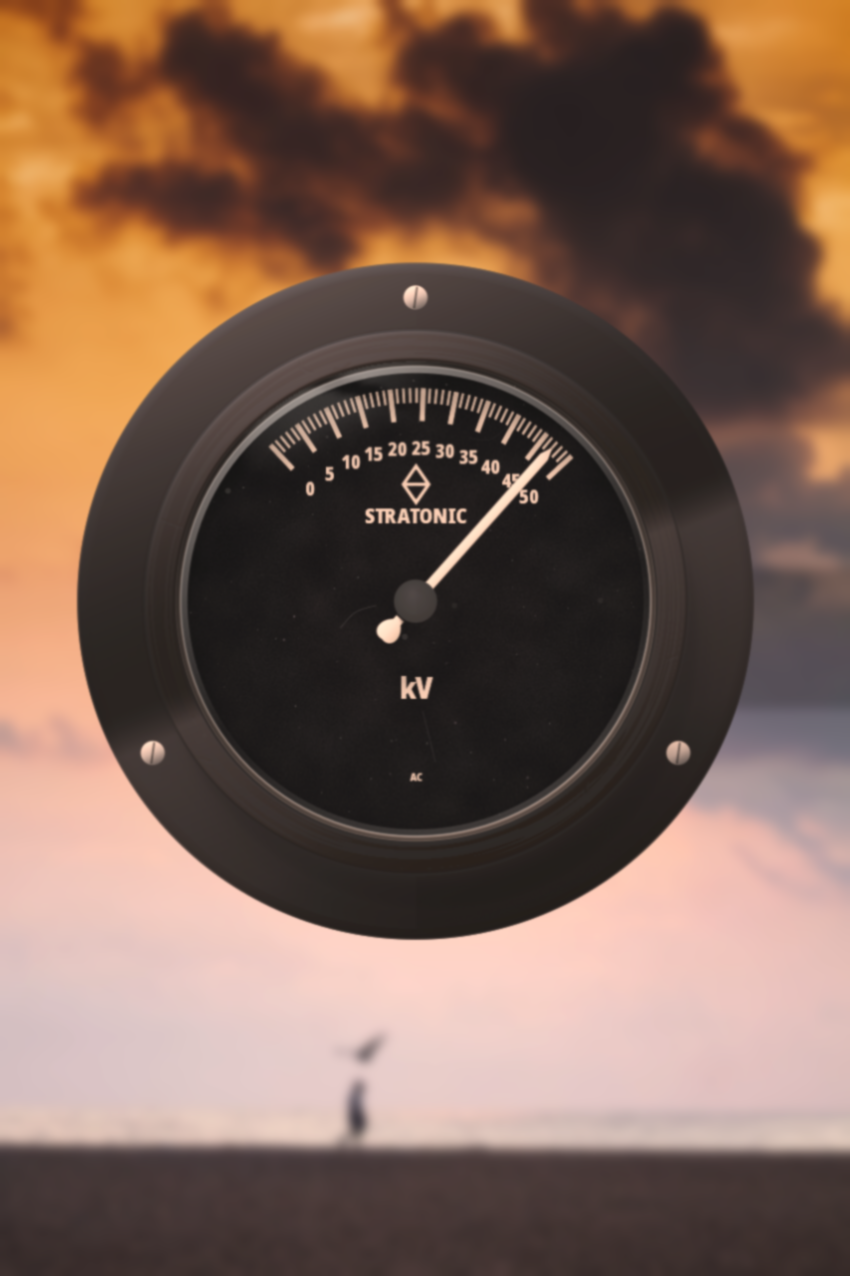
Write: 47 kV
